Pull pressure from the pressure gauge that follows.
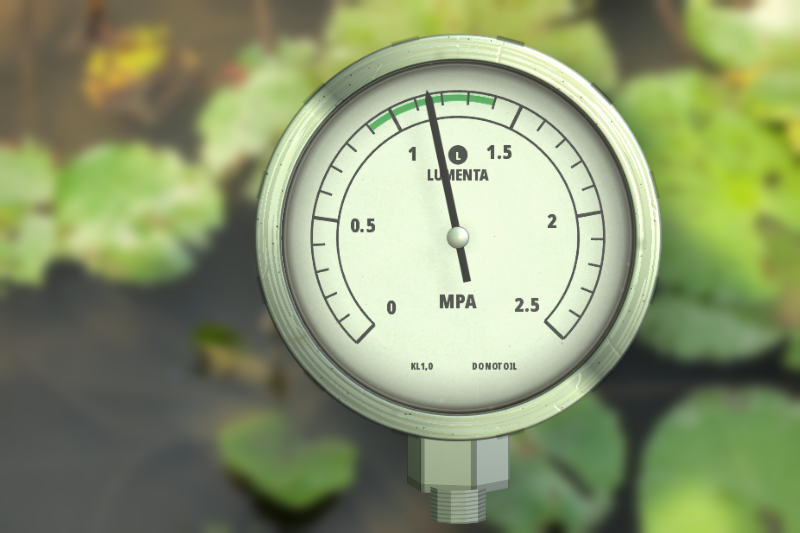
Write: 1.15 MPa
